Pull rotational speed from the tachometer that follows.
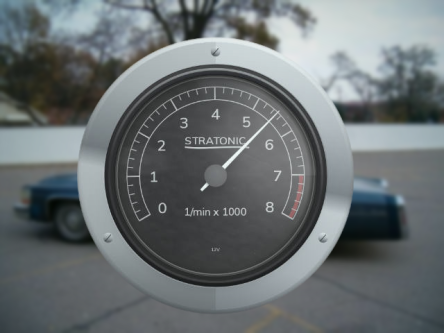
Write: 5500 rpm
